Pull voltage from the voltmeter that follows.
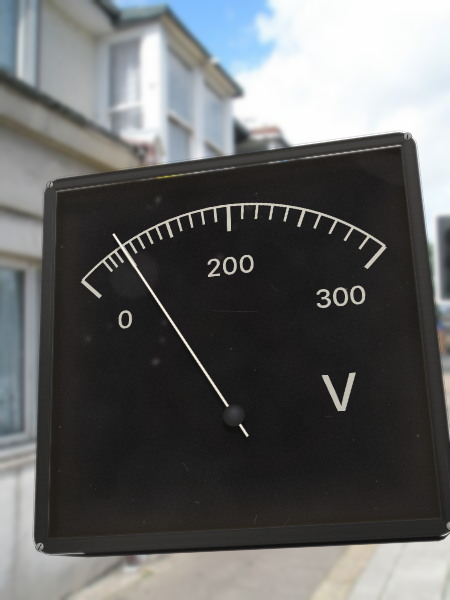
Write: 100 V
